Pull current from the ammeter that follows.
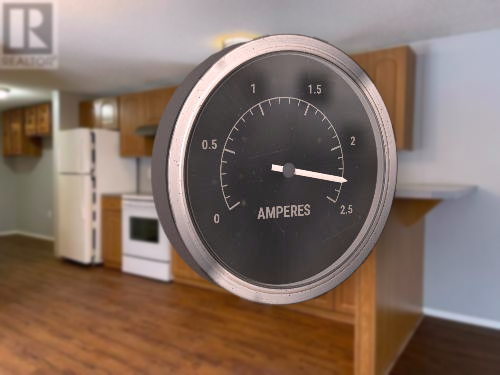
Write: 2.3 A
